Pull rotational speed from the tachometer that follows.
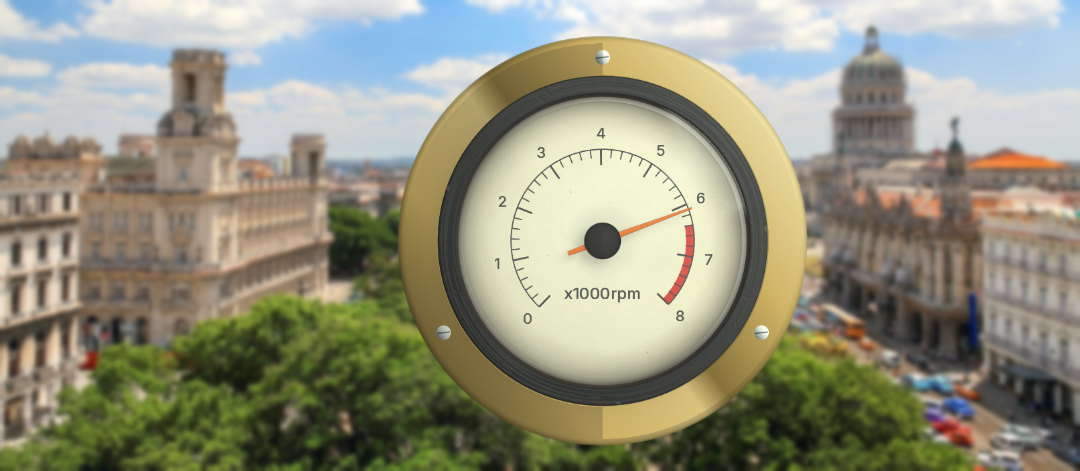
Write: 6100 rpm
